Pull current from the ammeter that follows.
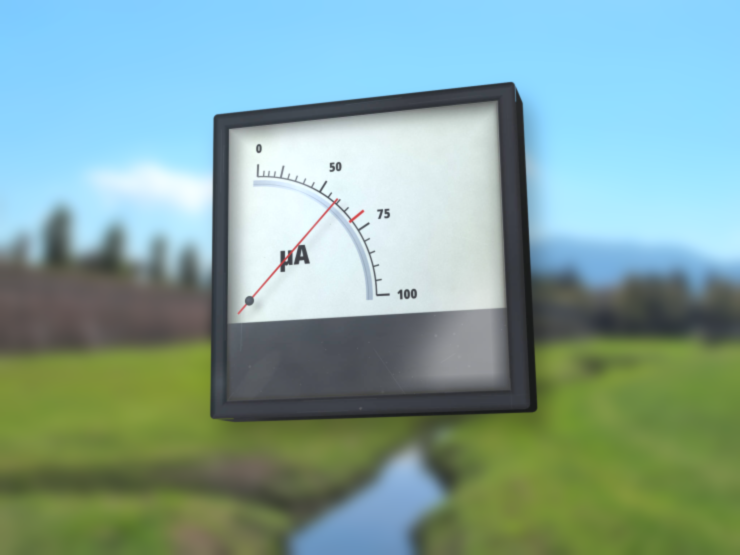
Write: 60 µA
